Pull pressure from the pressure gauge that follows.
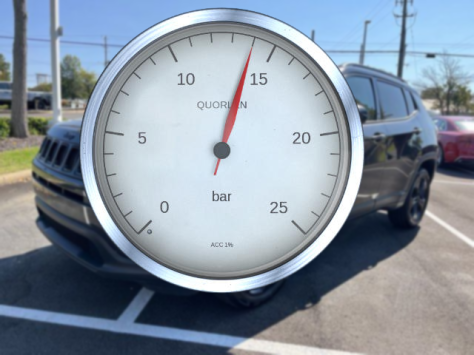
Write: 14 bar
